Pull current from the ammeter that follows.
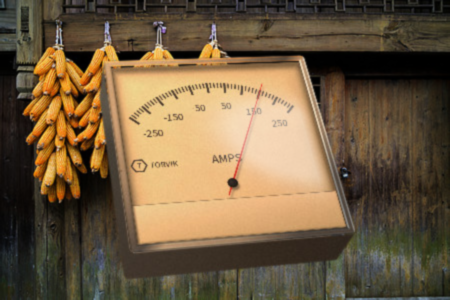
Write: 150 A
